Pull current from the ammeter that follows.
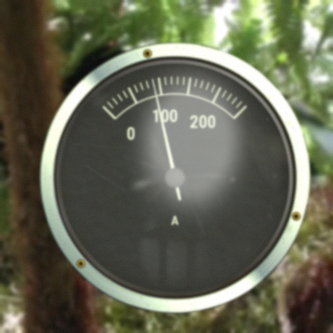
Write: 90 A
